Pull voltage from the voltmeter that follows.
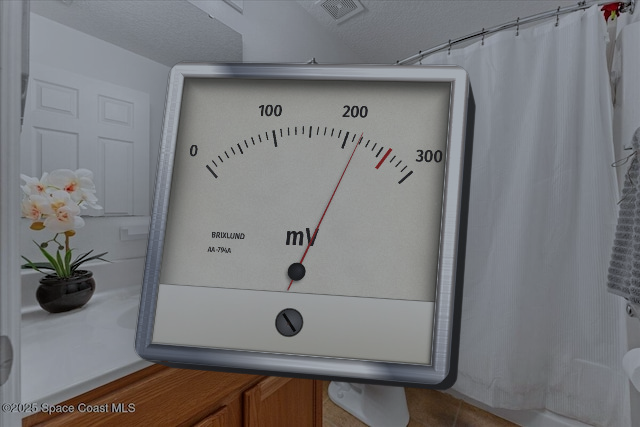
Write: 220 mV
